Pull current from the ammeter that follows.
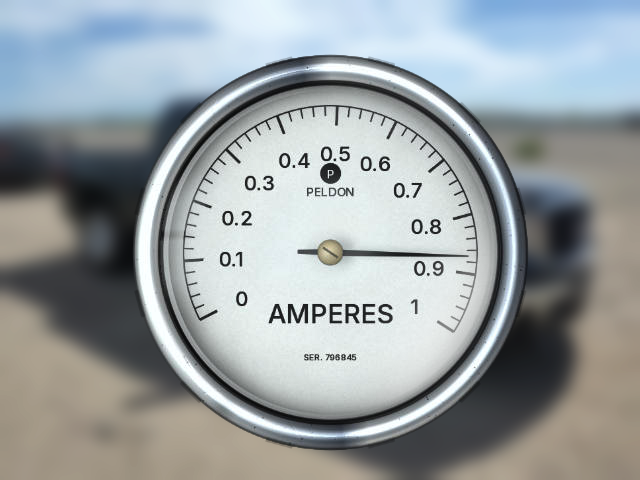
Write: 0.87 A
